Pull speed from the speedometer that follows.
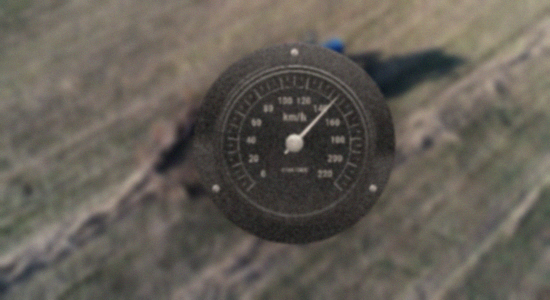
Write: 145 km/h
